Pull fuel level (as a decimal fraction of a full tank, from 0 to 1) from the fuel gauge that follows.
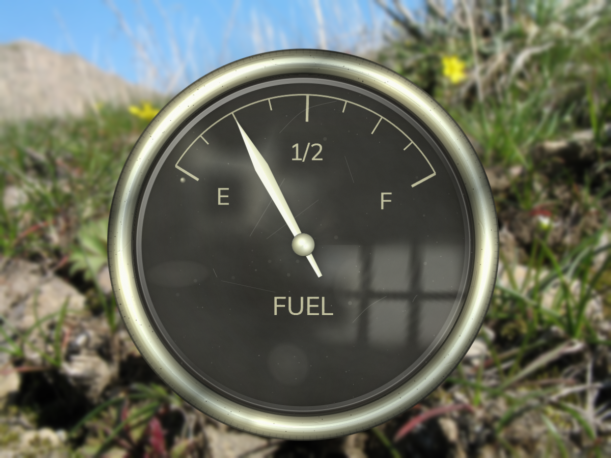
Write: 0.25
